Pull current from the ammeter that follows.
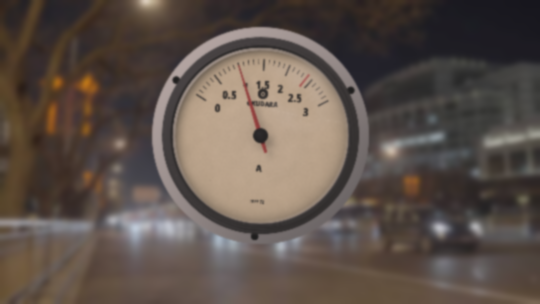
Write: 1 A
